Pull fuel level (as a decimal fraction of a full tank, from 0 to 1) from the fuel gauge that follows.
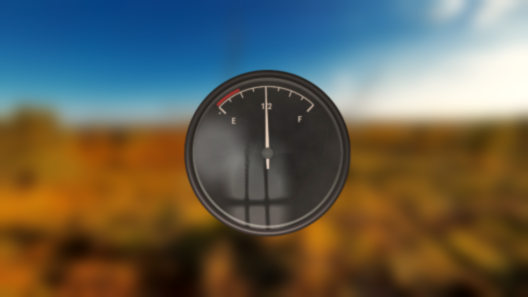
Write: 0.5
